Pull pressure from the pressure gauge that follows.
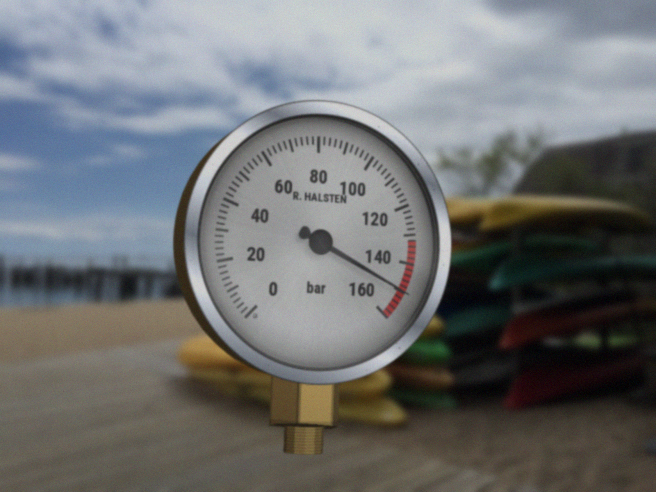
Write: 150 bar
